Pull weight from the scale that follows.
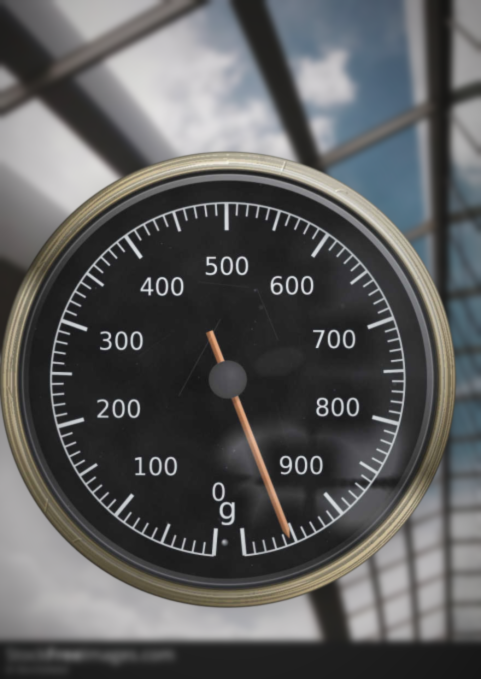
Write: 955 g
